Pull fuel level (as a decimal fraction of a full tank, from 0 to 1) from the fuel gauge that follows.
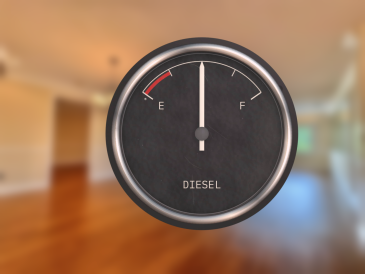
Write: 0.5
